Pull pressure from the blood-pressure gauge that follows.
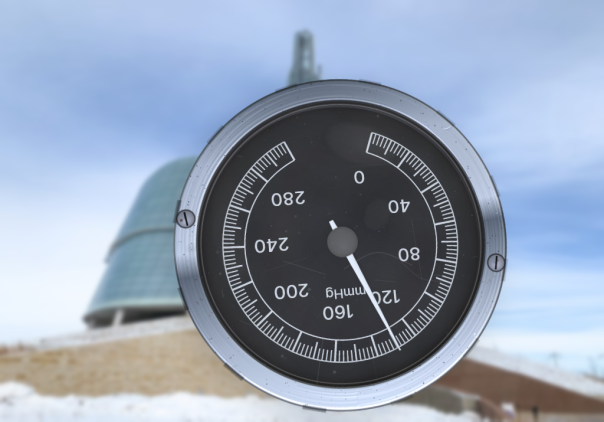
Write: 130 mmHg
